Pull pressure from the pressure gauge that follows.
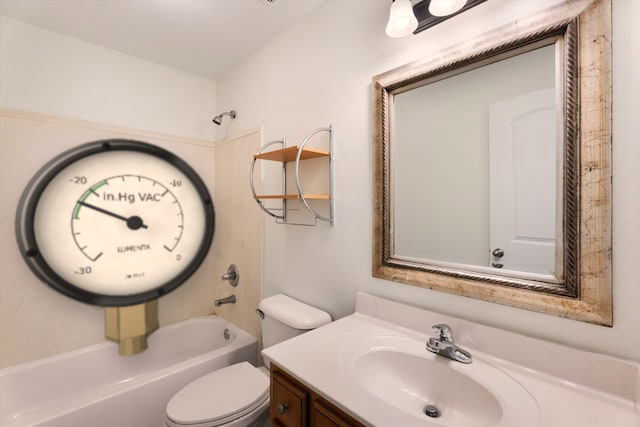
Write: -22 inHg
